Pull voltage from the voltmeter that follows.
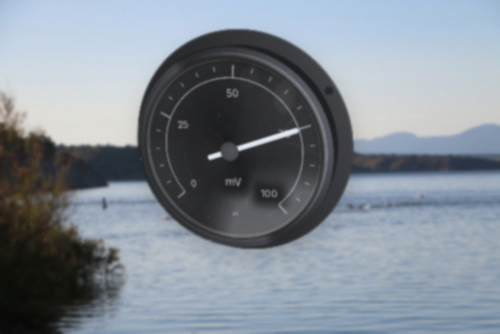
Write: 75 mV
